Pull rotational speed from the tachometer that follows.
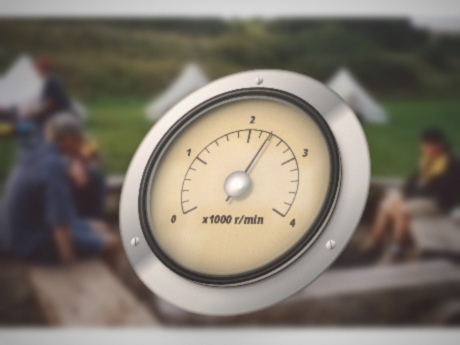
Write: 2400 rpm
